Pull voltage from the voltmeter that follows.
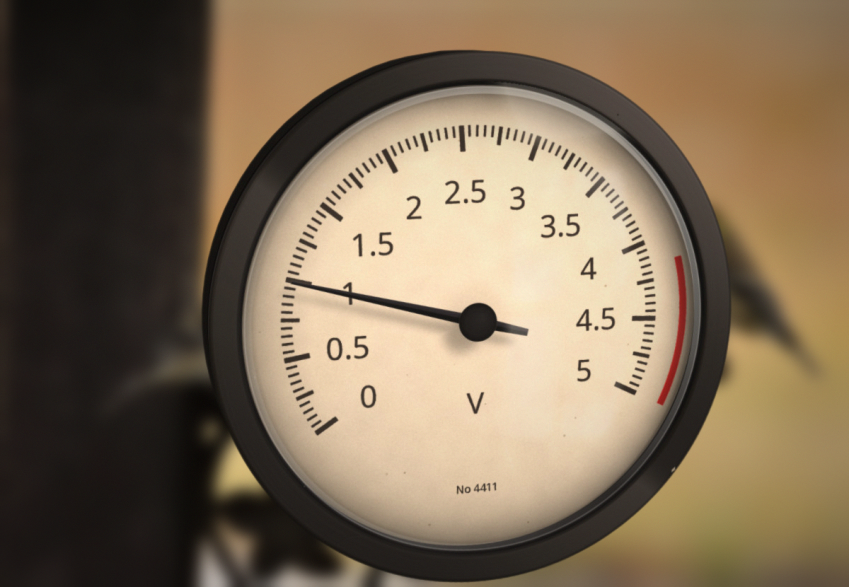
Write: 1 V
